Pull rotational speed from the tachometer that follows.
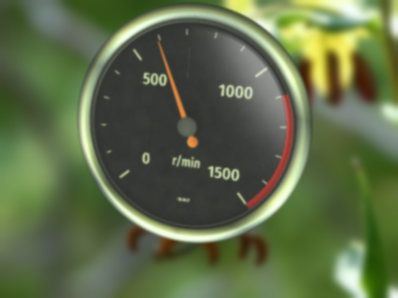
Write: 600 rpm
